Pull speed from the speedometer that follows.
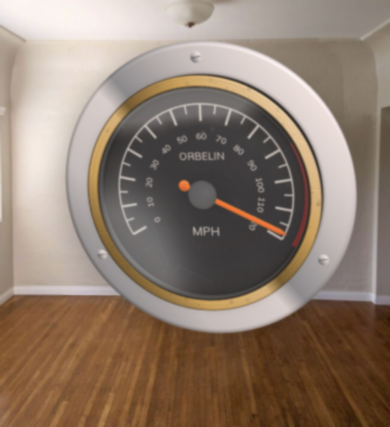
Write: 117.5 mph
